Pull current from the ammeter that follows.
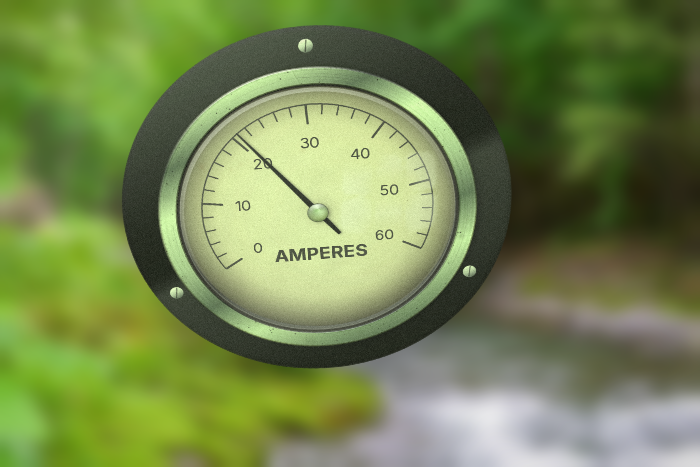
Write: 21 A
